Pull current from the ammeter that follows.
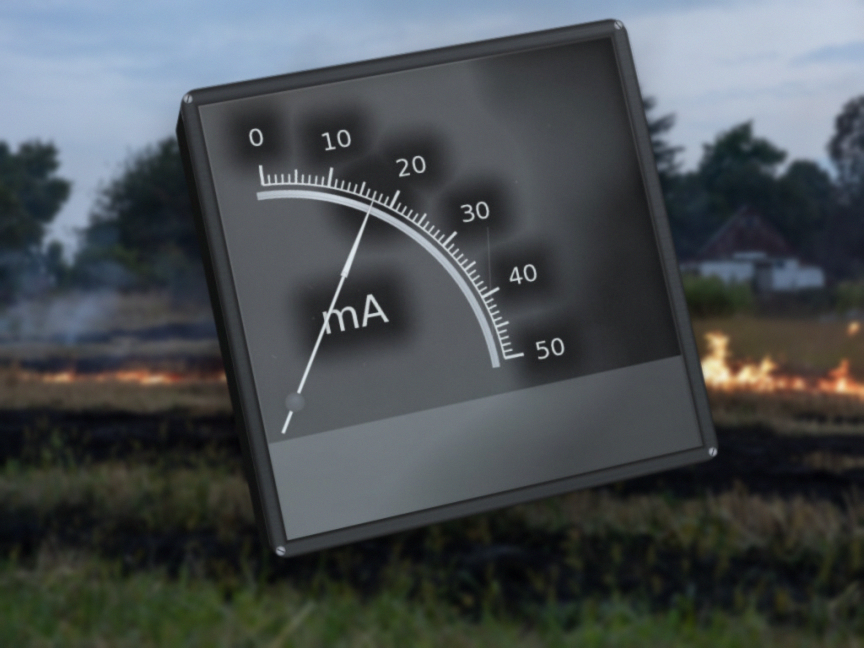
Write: 17 mA
